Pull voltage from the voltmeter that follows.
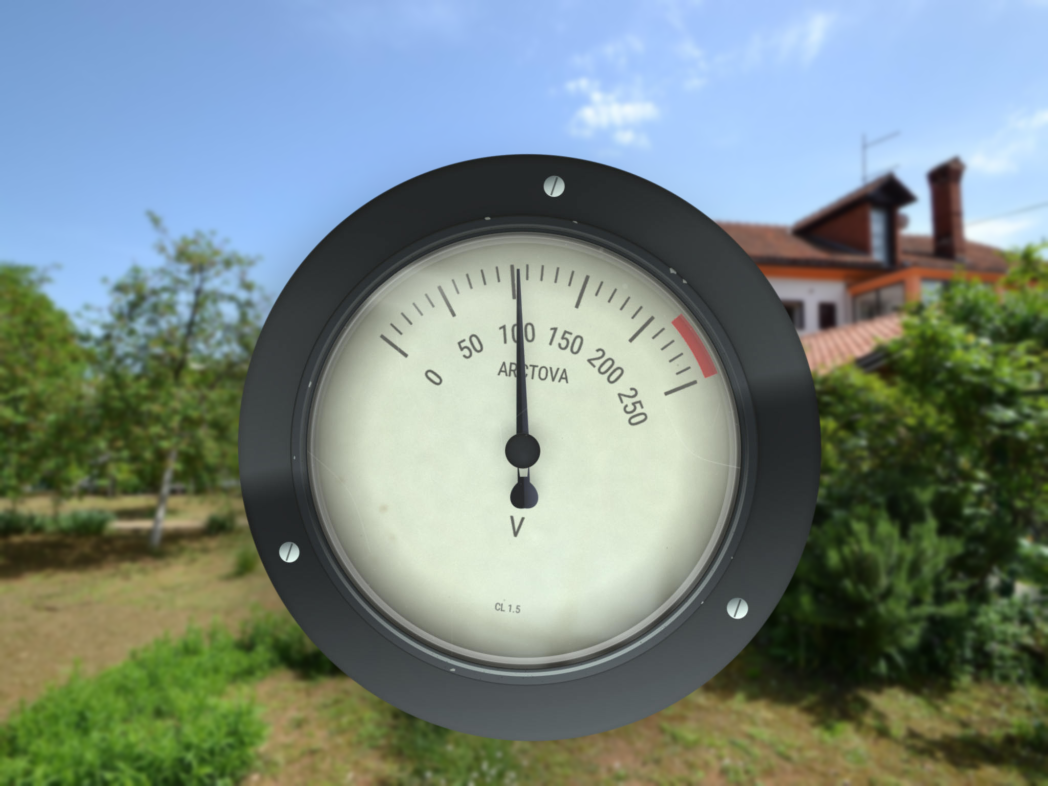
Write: 105 V
